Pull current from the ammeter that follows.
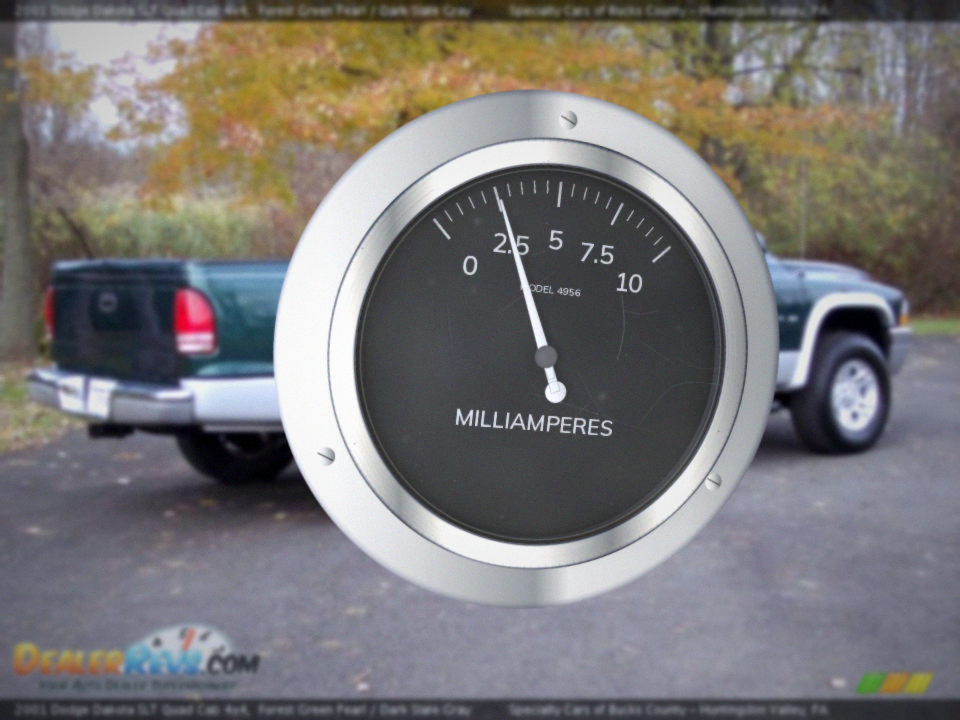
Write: 2.5 mA
